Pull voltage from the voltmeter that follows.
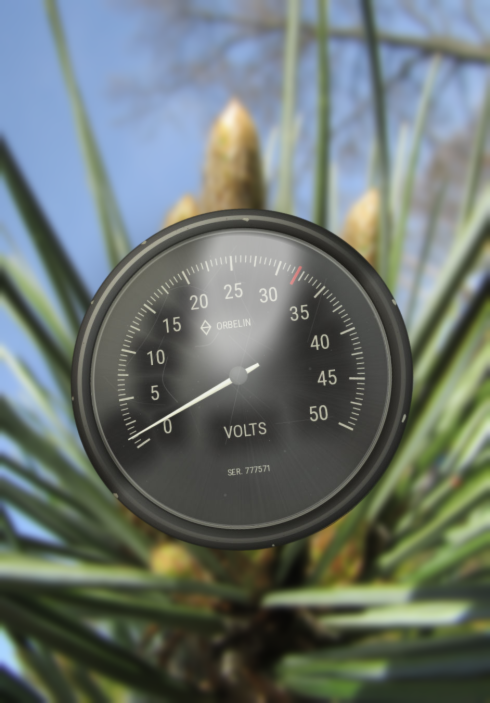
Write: 1 V
